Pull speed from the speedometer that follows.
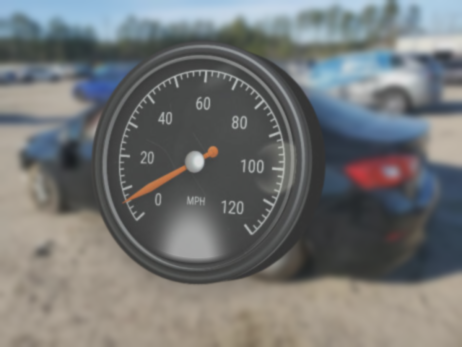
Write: 6 mph
